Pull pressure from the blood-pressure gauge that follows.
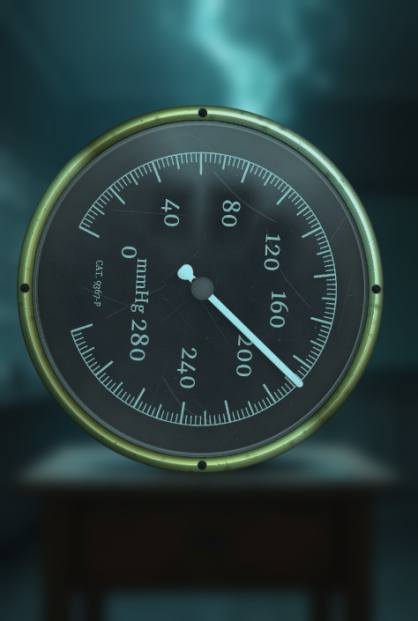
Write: 188 mmHg
